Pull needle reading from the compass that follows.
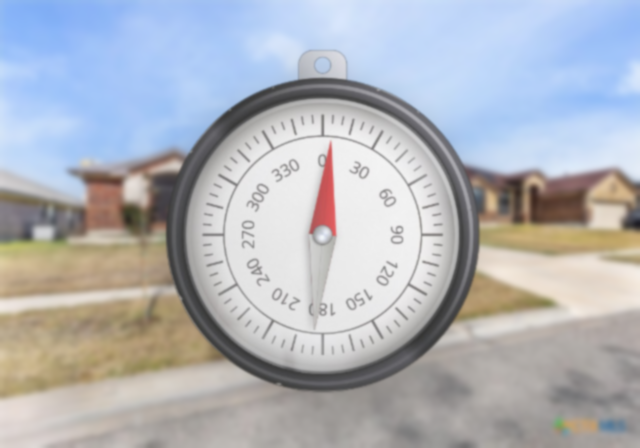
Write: 5 °
